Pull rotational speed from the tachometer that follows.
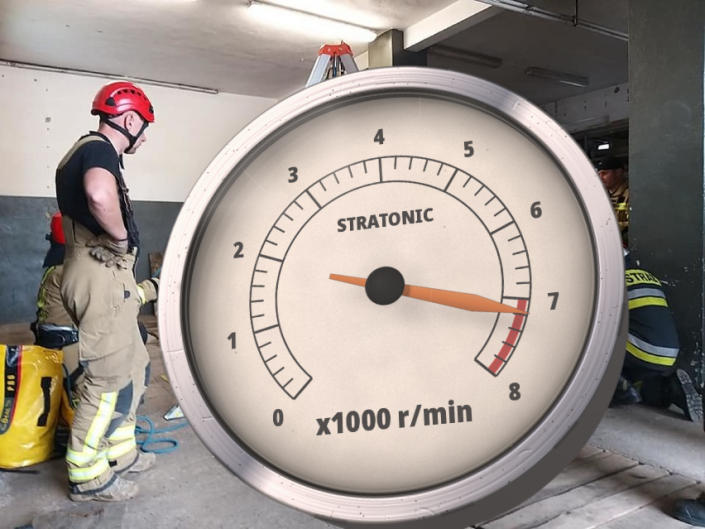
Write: 7200 rpm
